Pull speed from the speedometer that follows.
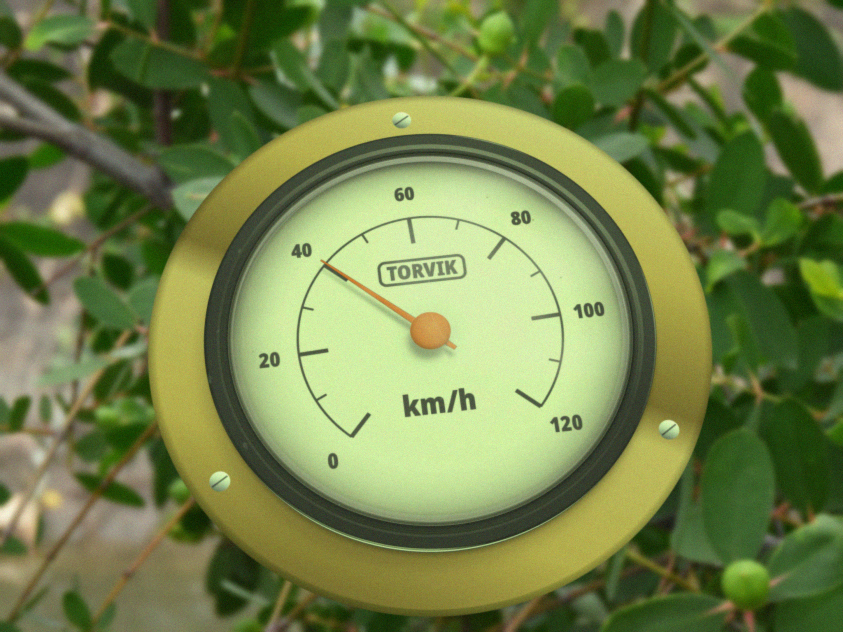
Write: 40 km/h
